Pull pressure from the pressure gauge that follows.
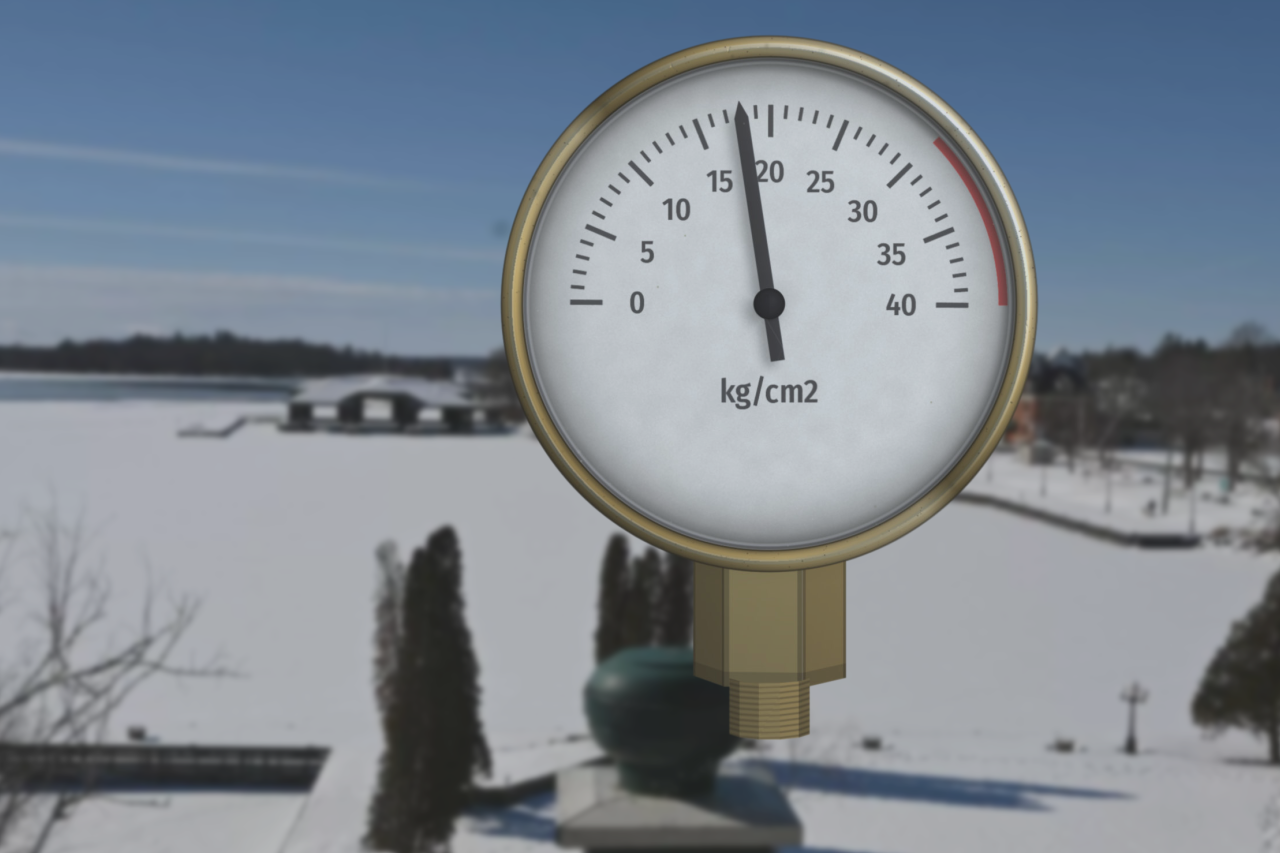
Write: 18 kg/cm²
